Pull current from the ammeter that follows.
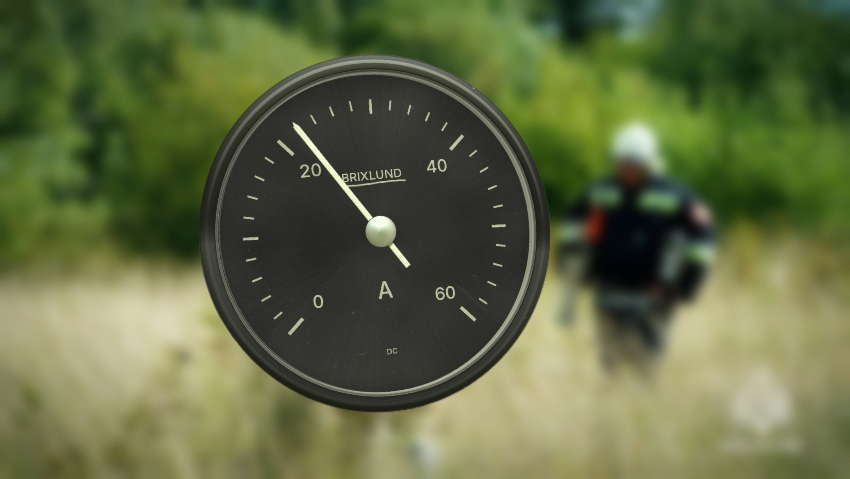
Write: 22 A
